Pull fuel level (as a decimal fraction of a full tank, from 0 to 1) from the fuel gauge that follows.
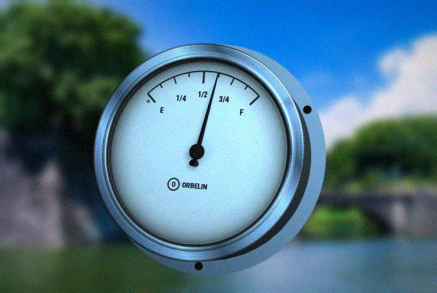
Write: 0.625
